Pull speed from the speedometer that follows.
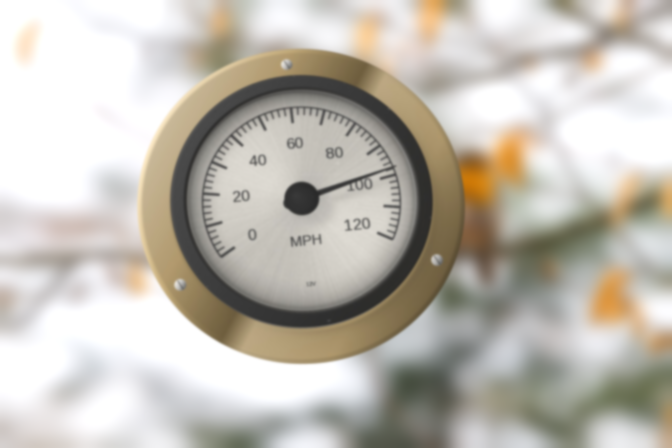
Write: 98 mph
